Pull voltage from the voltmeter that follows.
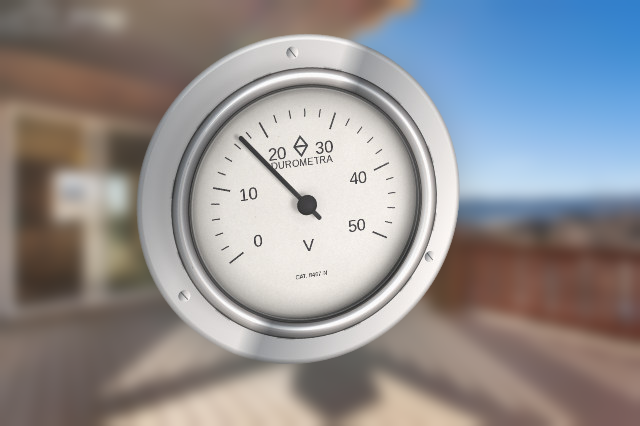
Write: 17 V
